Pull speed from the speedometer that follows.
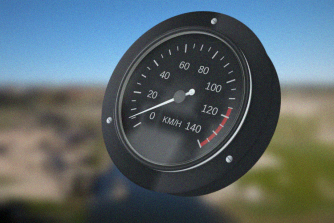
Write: 5 km/h
